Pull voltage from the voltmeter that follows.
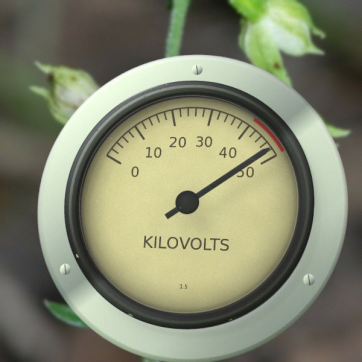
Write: 48 kV
